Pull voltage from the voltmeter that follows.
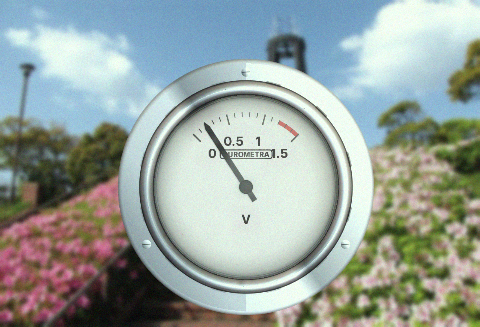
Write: 0.2 V
